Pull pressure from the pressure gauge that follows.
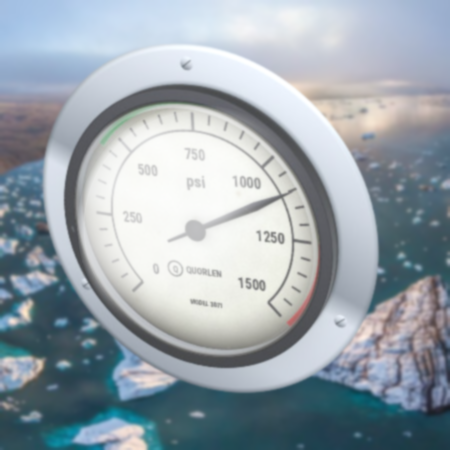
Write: 1100 psi
